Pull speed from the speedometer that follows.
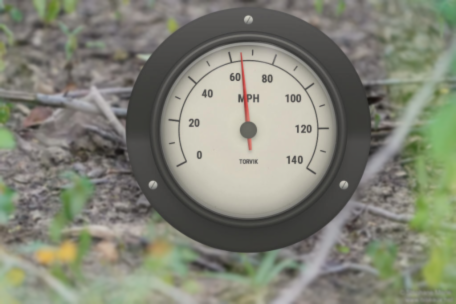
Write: 65 mph
